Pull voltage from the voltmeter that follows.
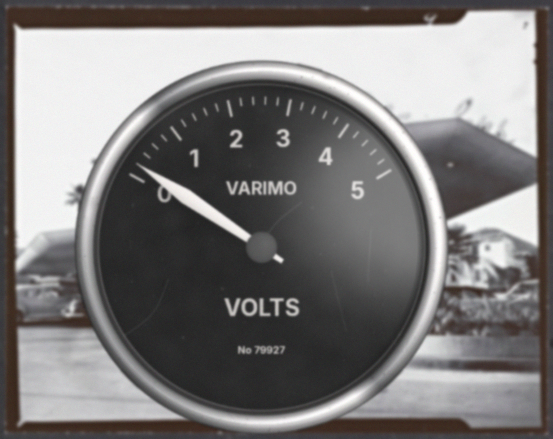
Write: 0.2 V
